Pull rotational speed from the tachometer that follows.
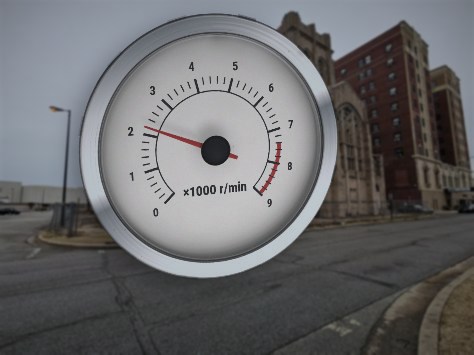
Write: 2200 rpm
